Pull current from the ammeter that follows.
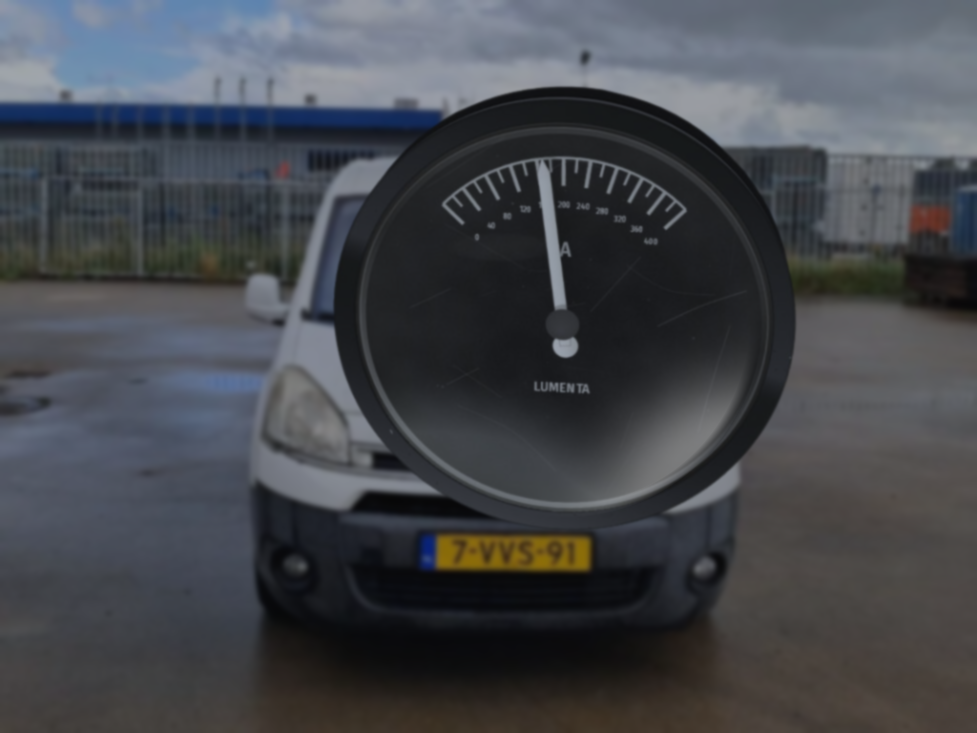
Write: 170 A
